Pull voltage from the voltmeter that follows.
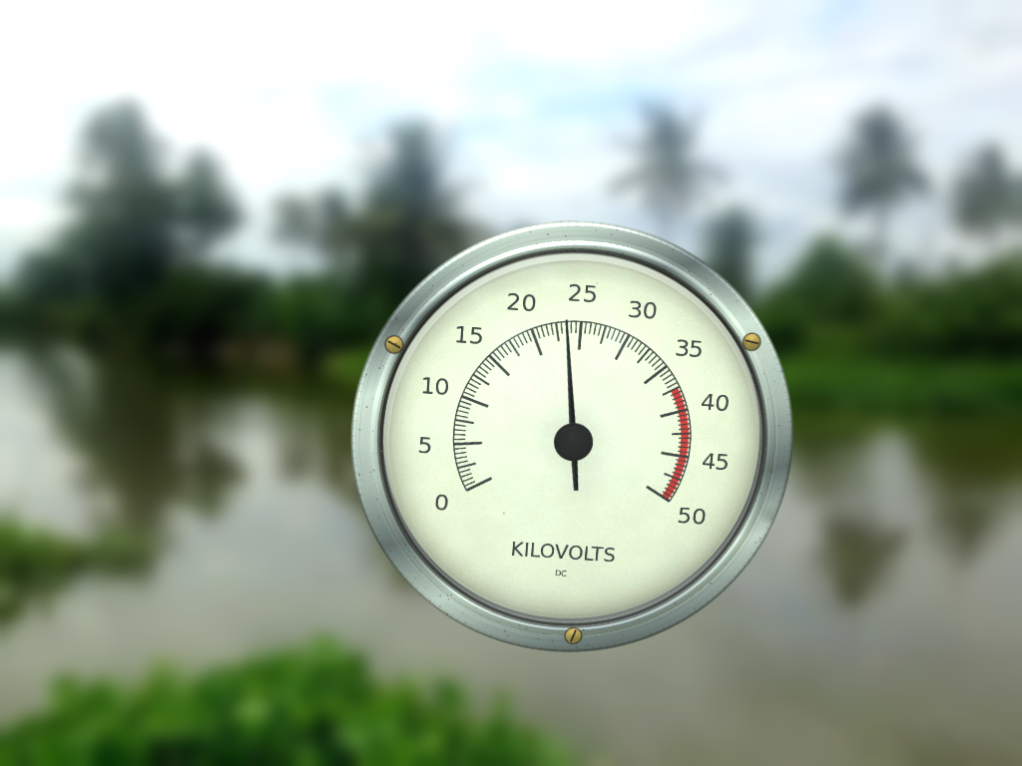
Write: 23.5 kV
